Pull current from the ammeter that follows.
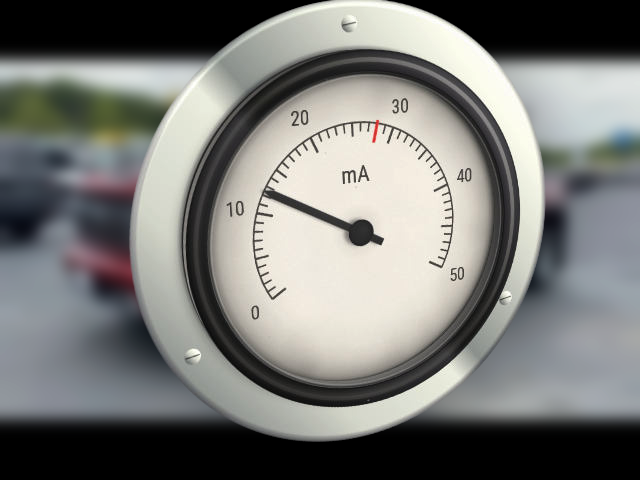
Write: 12.5 mA
